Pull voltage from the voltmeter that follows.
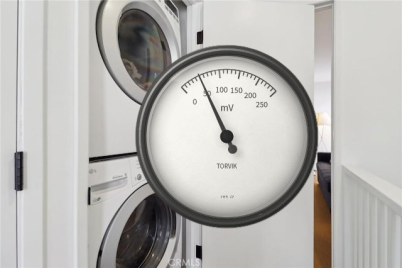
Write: 50 mV
